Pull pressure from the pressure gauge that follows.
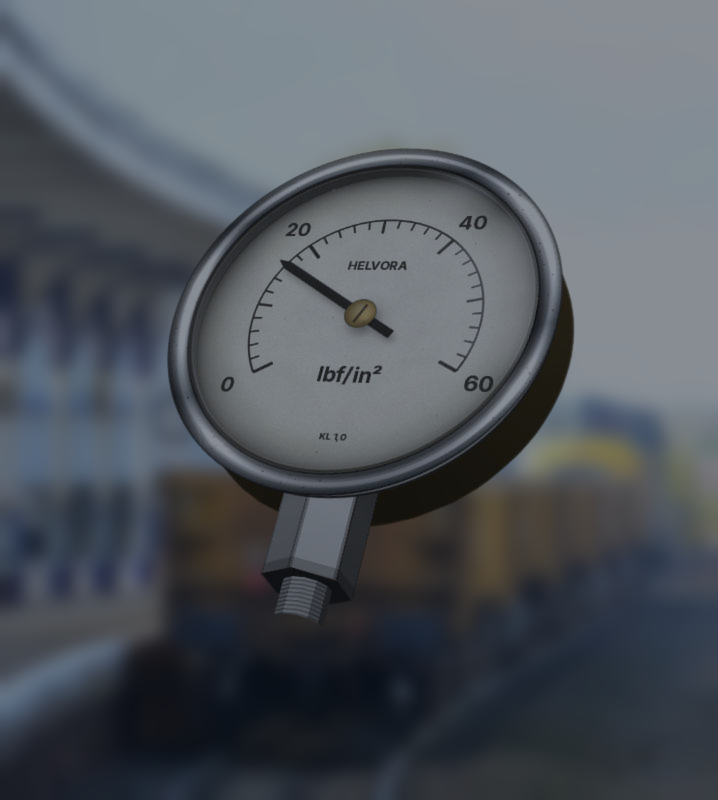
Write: 16 psi
